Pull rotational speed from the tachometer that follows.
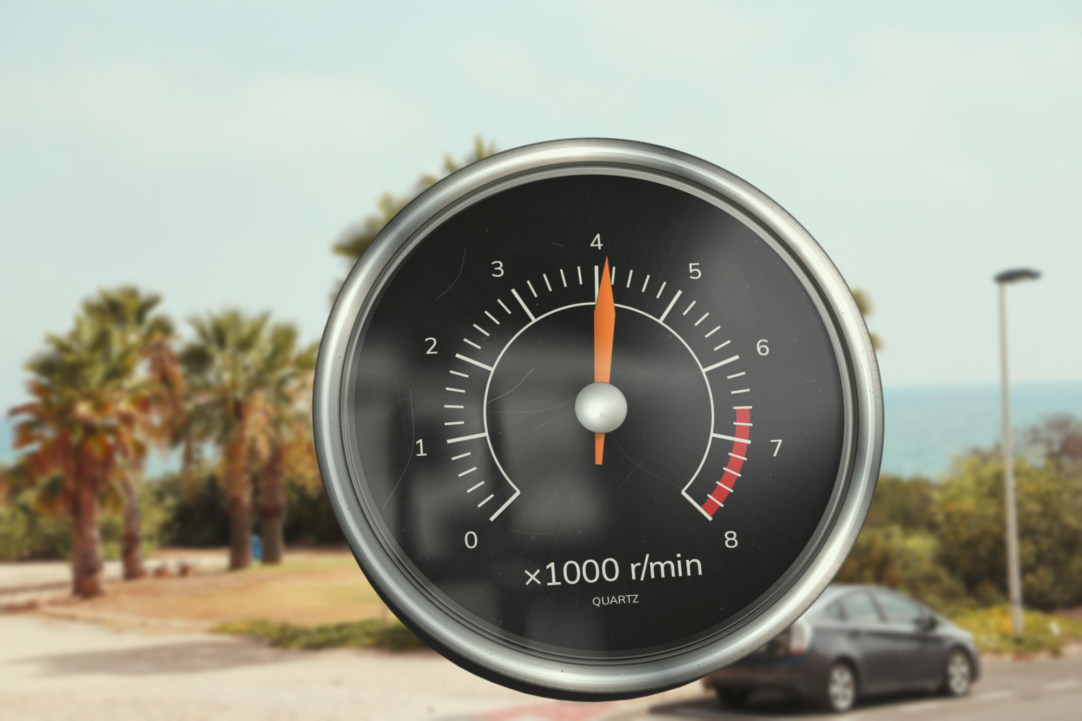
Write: 4100 rpm
